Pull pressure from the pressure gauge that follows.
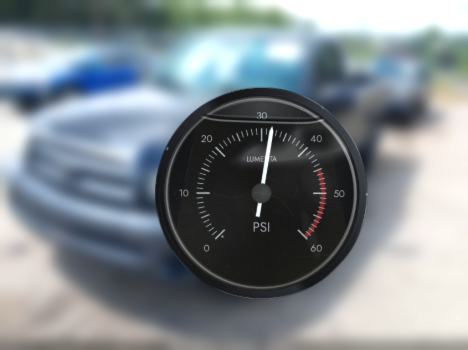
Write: 32 psi
